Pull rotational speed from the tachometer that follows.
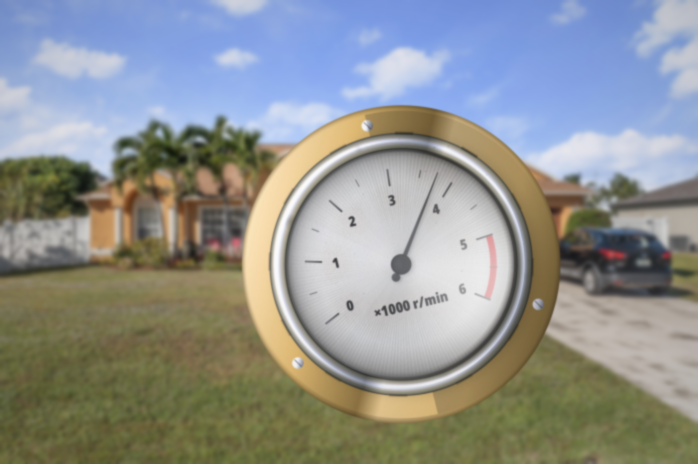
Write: 3750 rpm
